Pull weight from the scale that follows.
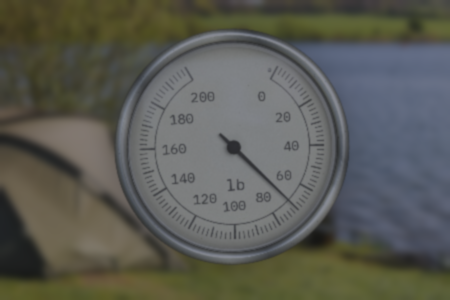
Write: 70 lb
